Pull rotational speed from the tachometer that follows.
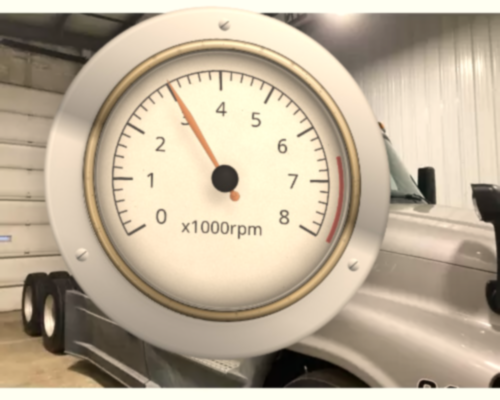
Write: 3000 rpm
